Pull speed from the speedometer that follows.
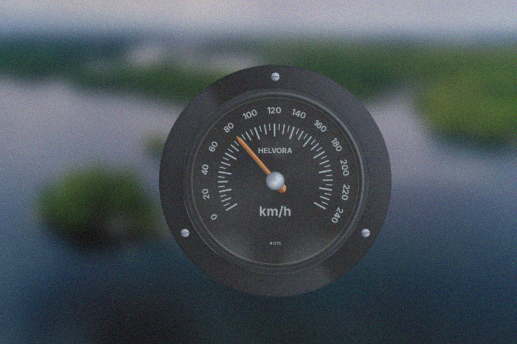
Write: 80 km/h
